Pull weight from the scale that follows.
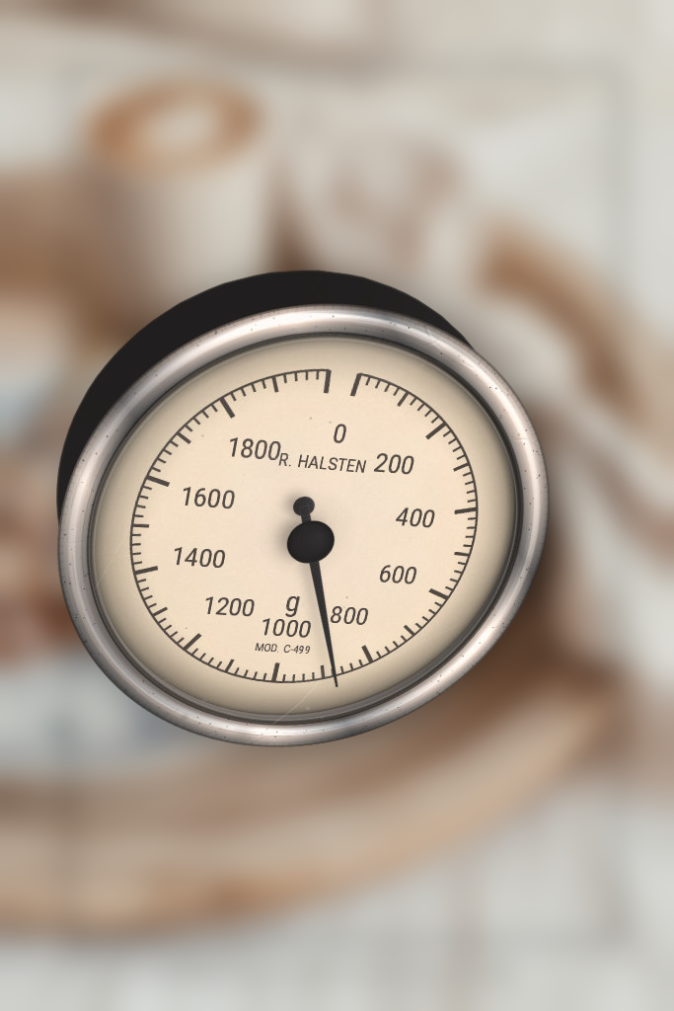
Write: 880 g
